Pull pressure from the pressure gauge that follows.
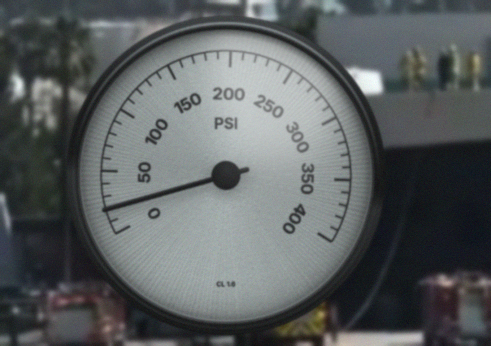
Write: 20 psi
